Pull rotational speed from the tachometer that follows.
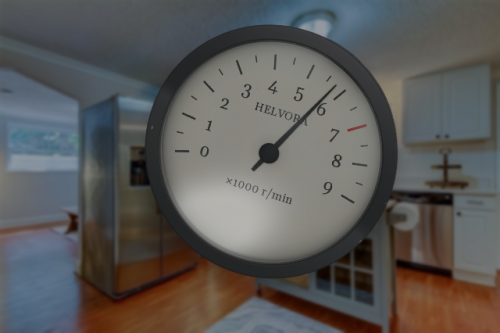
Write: 5750 rpm
